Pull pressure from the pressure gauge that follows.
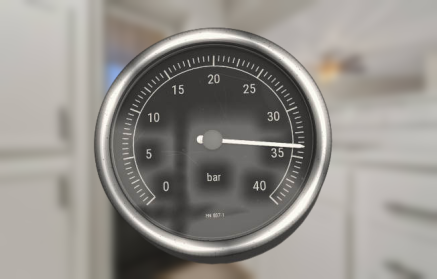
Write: 34 bar
